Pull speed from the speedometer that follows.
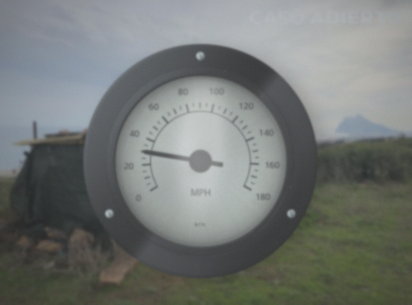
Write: 30 mph
